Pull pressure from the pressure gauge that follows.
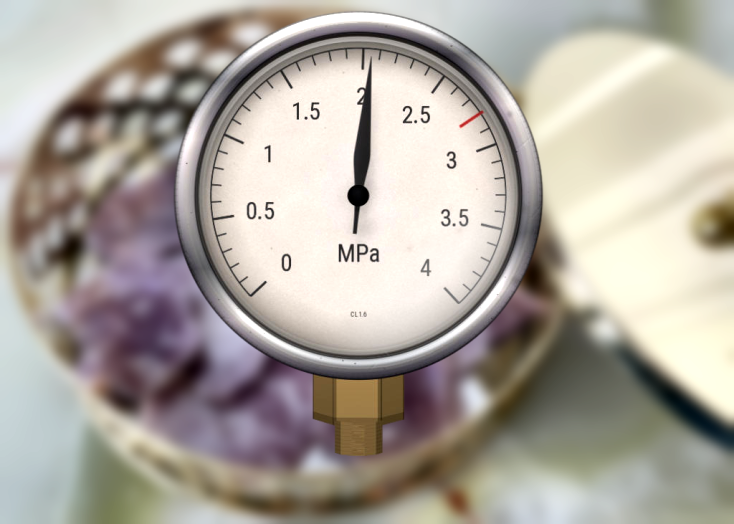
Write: 2.05 MPa
